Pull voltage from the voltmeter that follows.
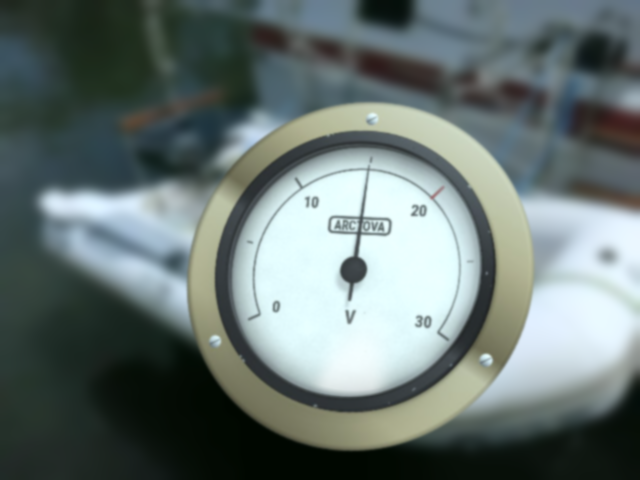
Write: 15 V
